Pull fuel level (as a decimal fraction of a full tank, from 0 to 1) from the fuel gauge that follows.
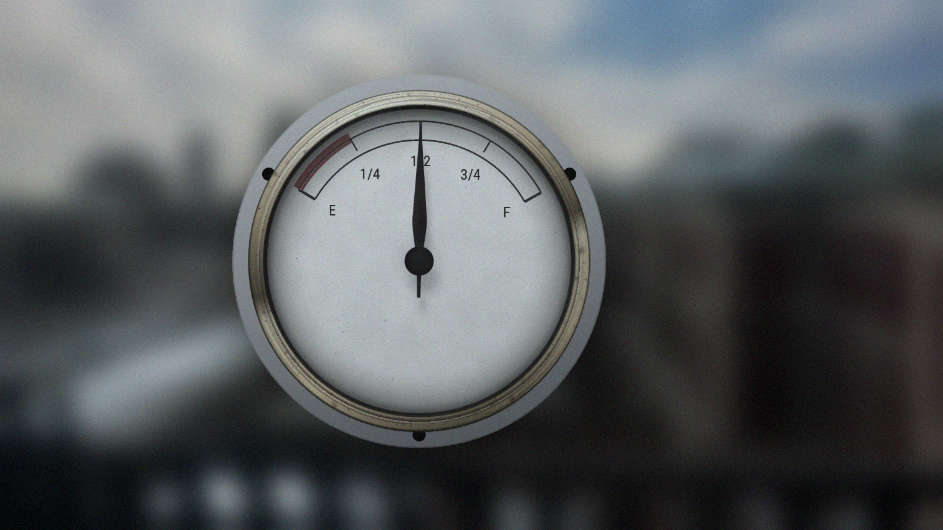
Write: 0.5
